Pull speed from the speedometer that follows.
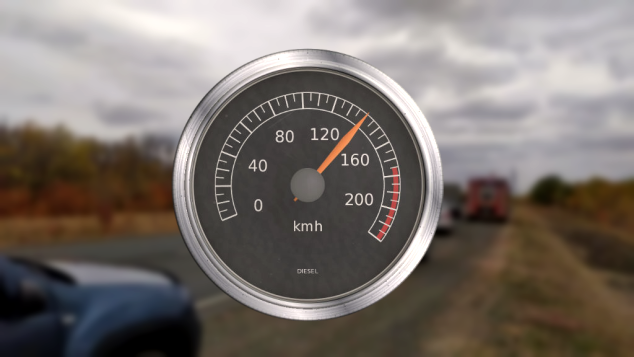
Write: 140 km/h
